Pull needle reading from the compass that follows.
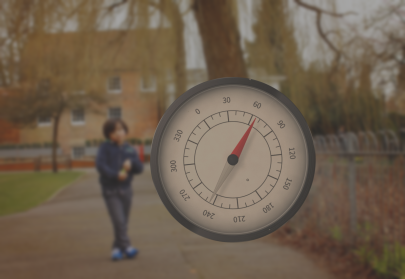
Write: 65 °
